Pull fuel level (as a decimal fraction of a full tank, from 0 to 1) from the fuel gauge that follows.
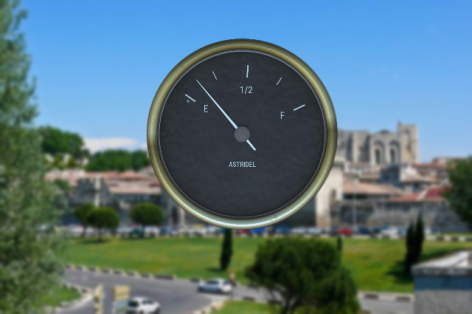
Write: 0.125
